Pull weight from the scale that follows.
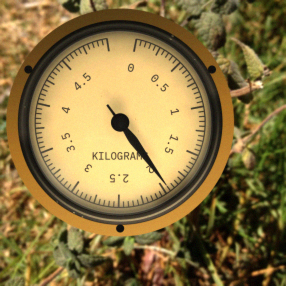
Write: 1.95 kg
